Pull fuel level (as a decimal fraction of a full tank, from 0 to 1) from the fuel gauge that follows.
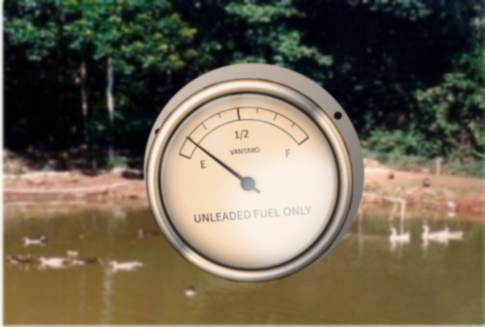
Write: 0.125
